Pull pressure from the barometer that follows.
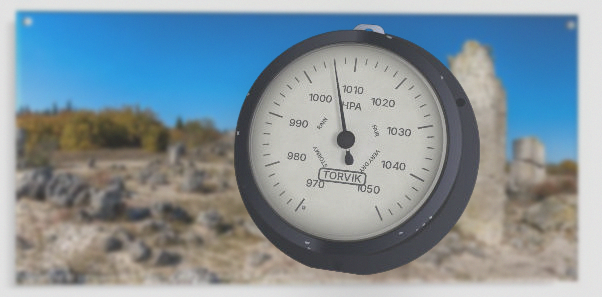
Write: 1006 hPa
